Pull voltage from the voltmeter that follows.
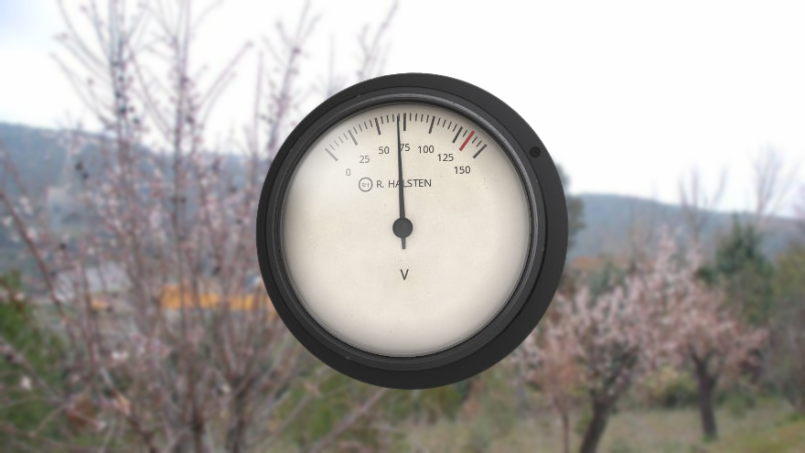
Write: 70 V
